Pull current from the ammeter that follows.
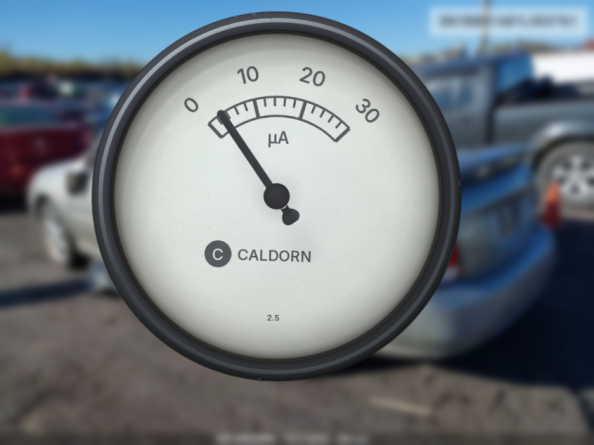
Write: 3 µA
